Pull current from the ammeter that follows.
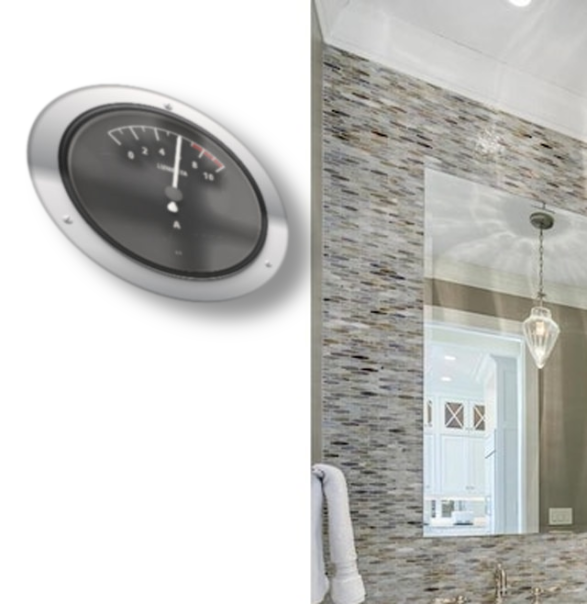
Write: 6 A
